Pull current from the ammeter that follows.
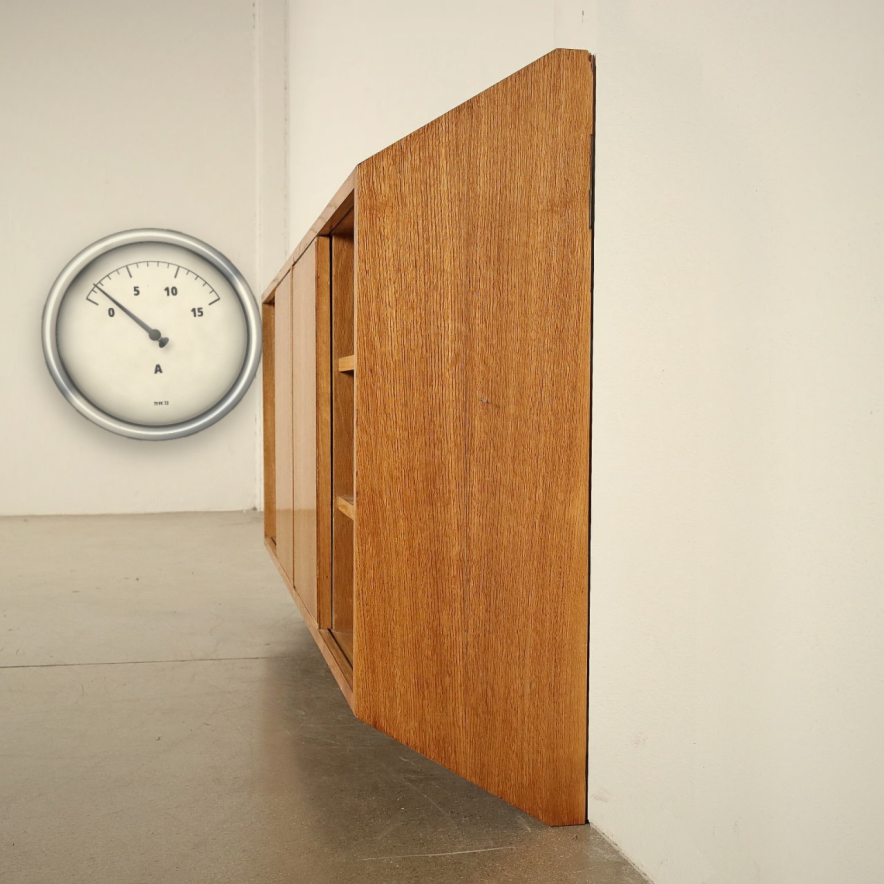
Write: 1.5 A
